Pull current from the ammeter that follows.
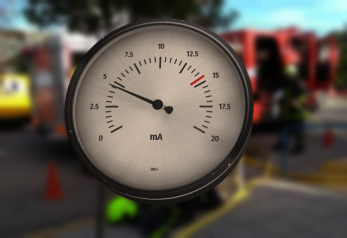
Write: 4.5 mA
